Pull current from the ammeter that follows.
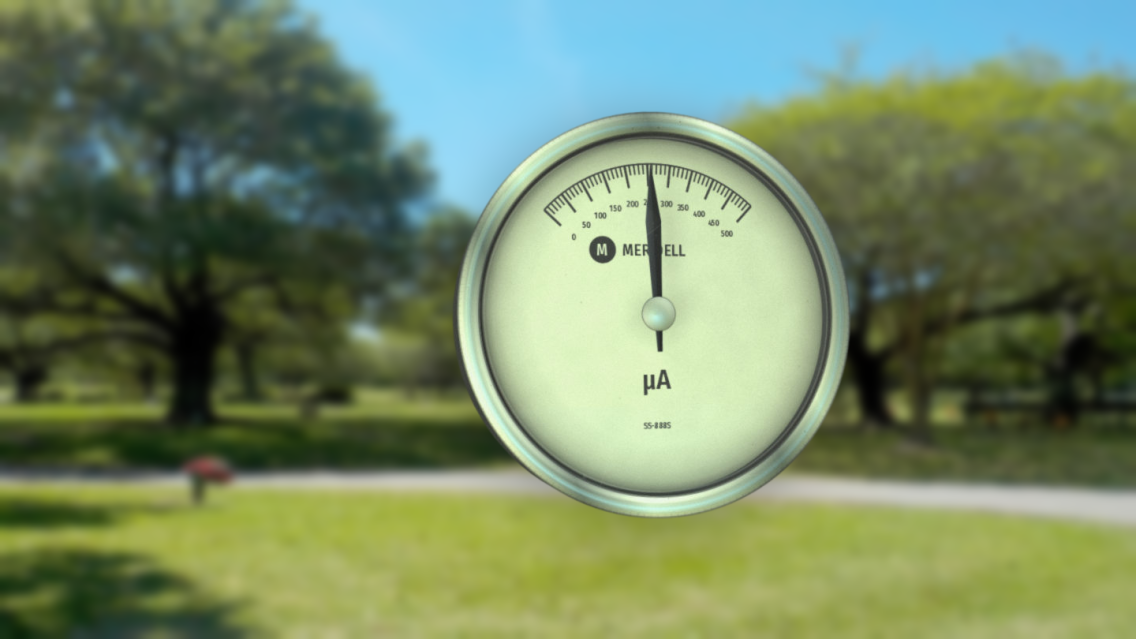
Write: 250 µA
